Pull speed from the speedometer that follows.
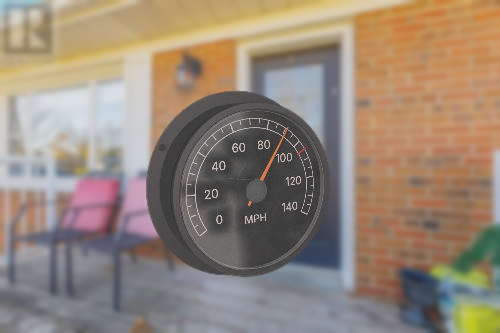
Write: 90 mph
